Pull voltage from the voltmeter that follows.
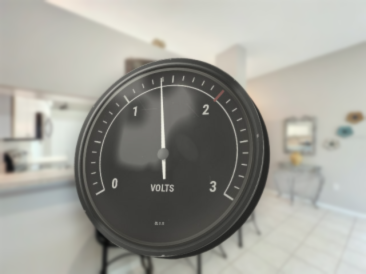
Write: 1.4 V
